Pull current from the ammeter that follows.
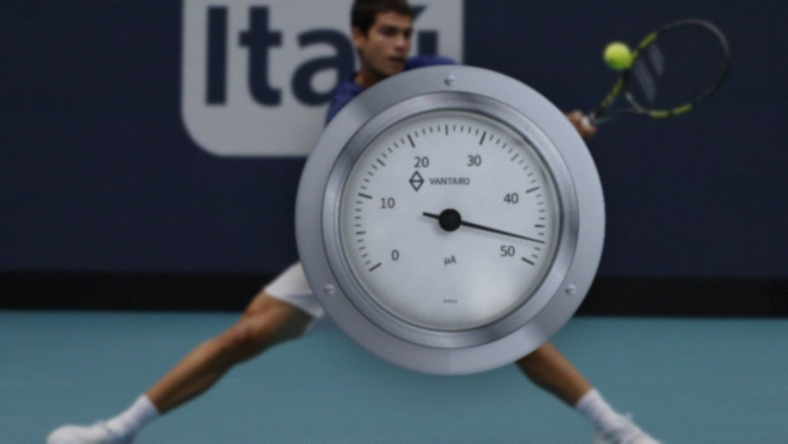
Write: 47 µA
